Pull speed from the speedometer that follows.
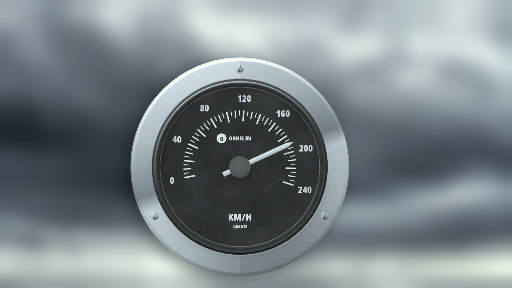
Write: 190 km/h
